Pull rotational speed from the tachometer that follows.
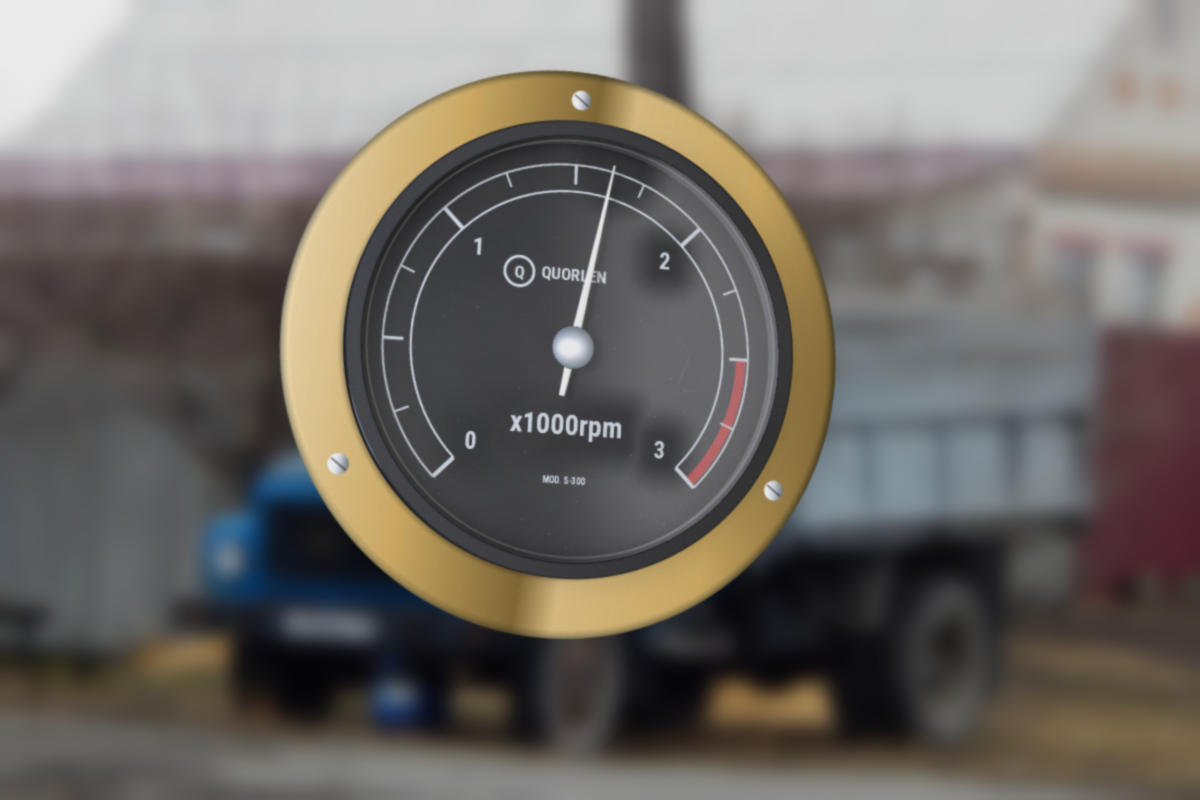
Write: 1625 rpm
